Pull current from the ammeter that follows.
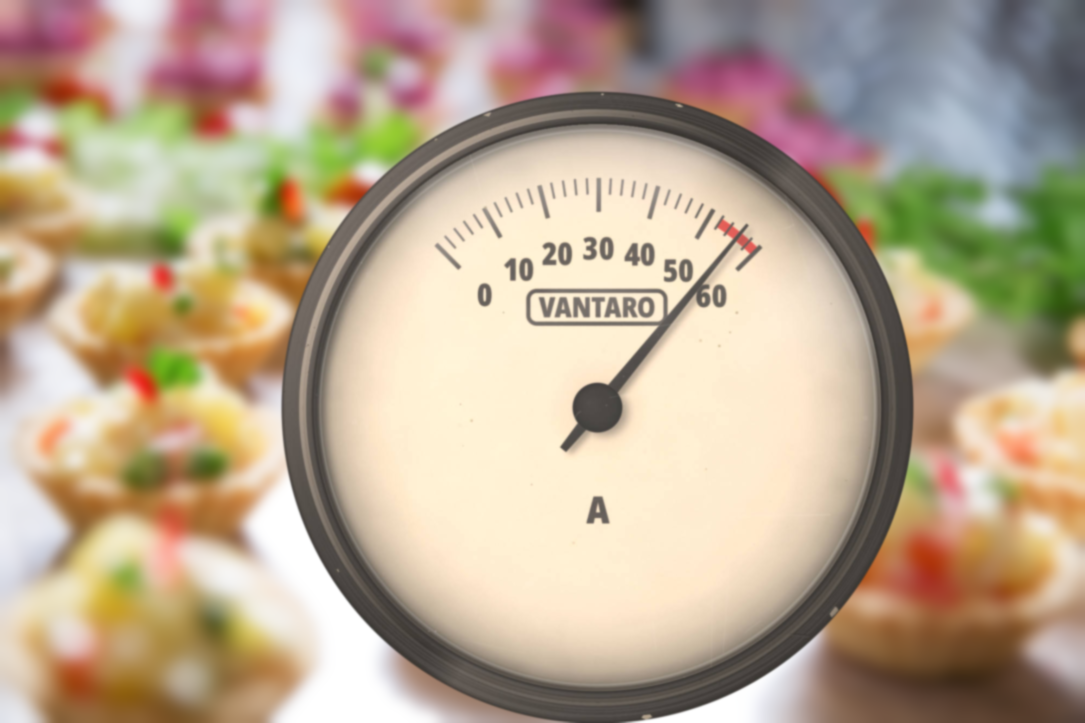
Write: 56 A
